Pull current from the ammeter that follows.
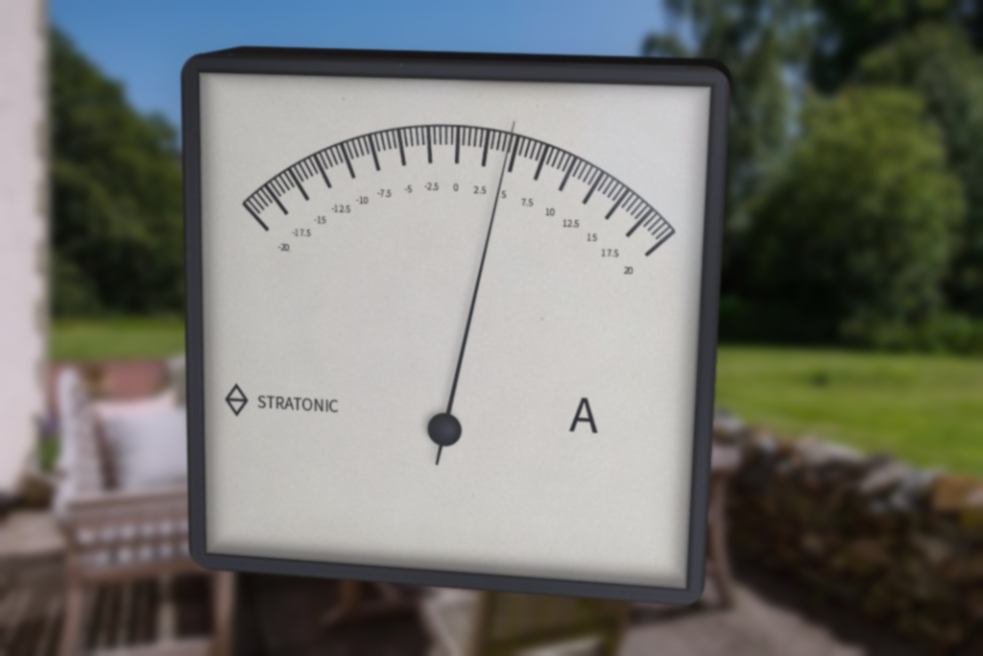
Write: 4.5 A
